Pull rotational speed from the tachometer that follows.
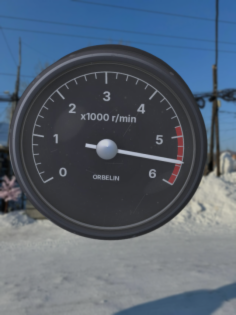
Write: 5500 rpm
